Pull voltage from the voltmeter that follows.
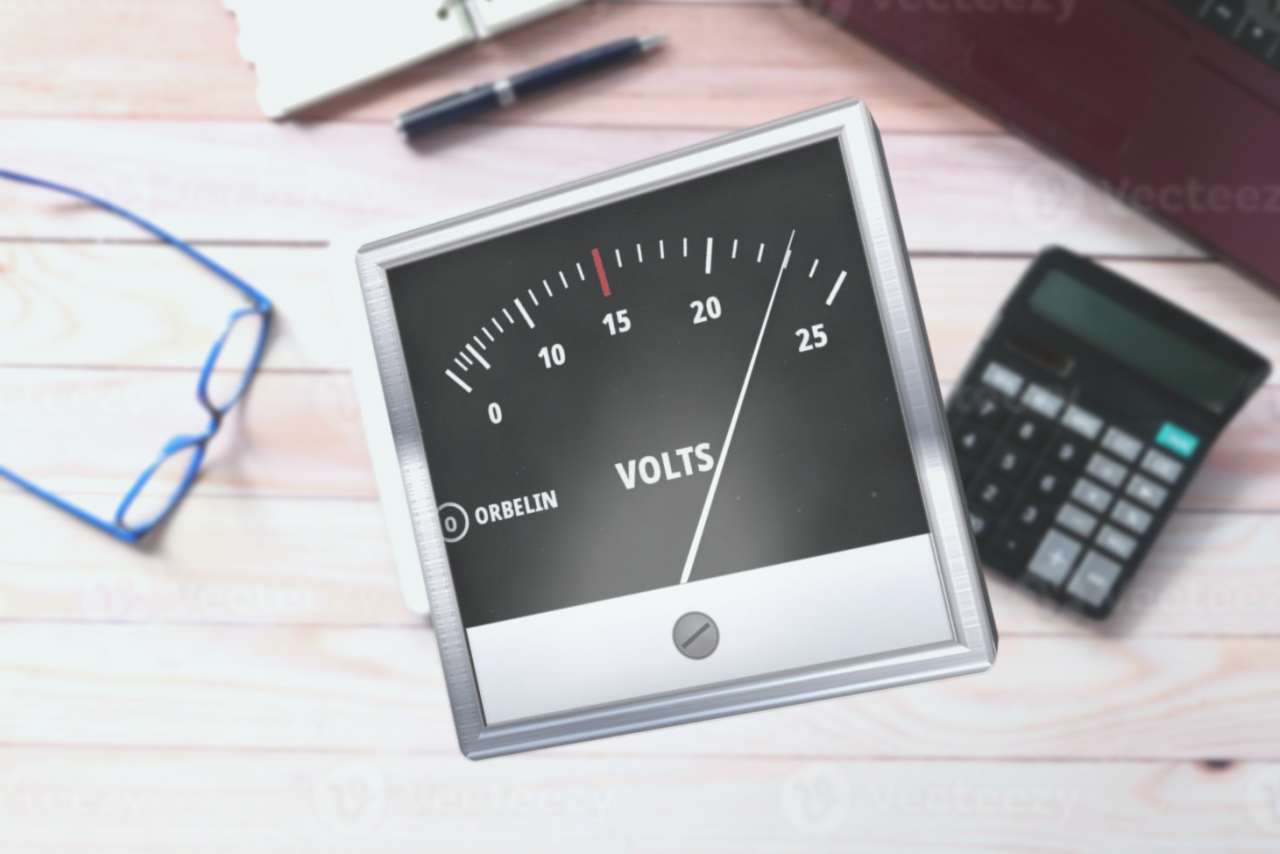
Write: 23 V
